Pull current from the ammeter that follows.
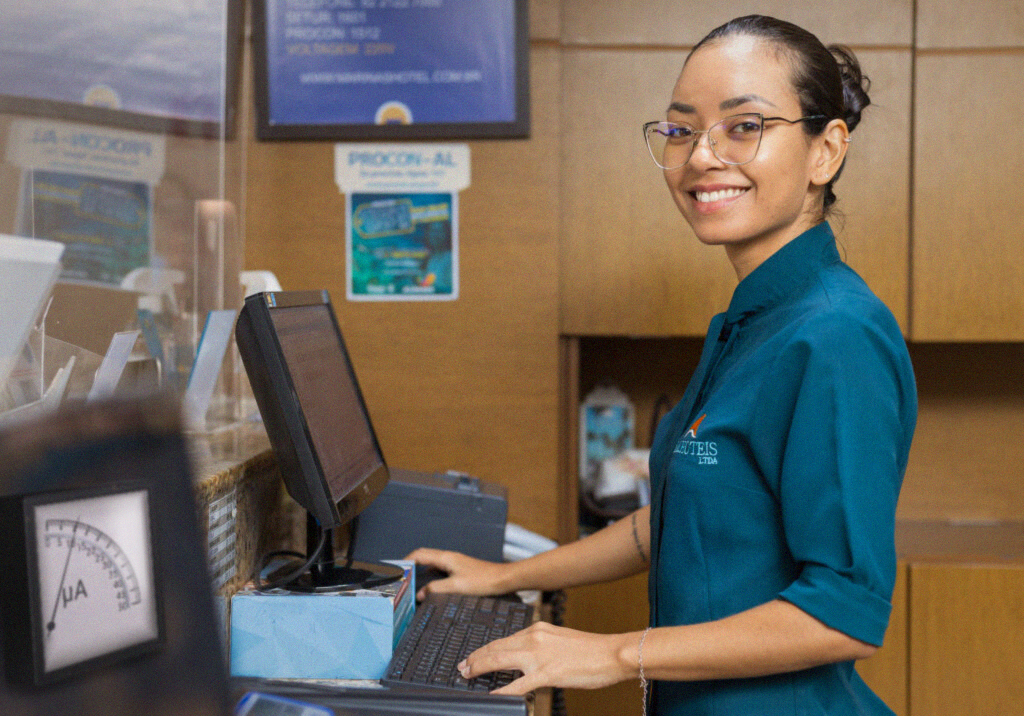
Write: 10 µA
